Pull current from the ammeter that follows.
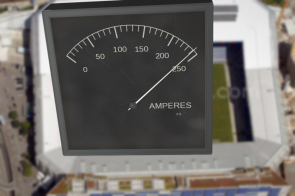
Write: 240 A
